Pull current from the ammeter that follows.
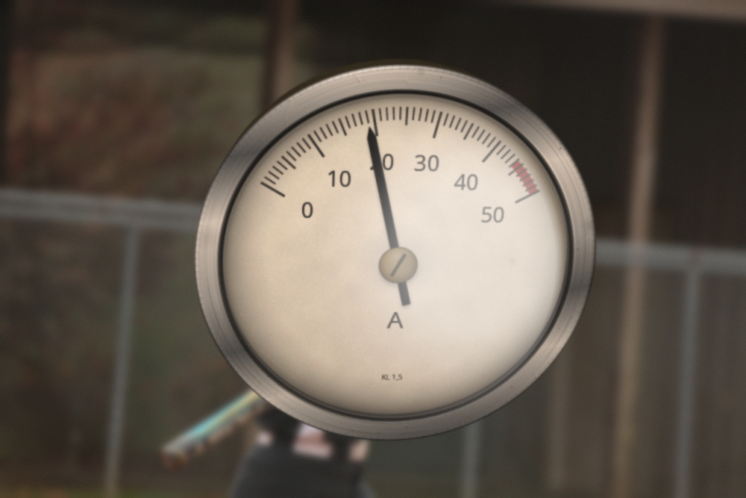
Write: 19 A
